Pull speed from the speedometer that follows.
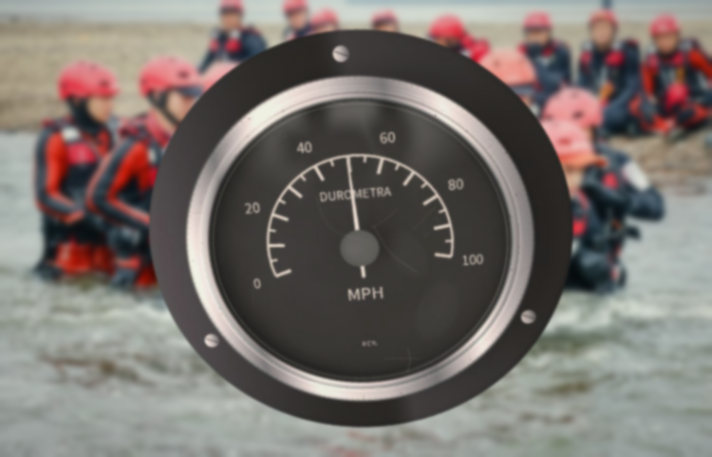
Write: 50 mph
